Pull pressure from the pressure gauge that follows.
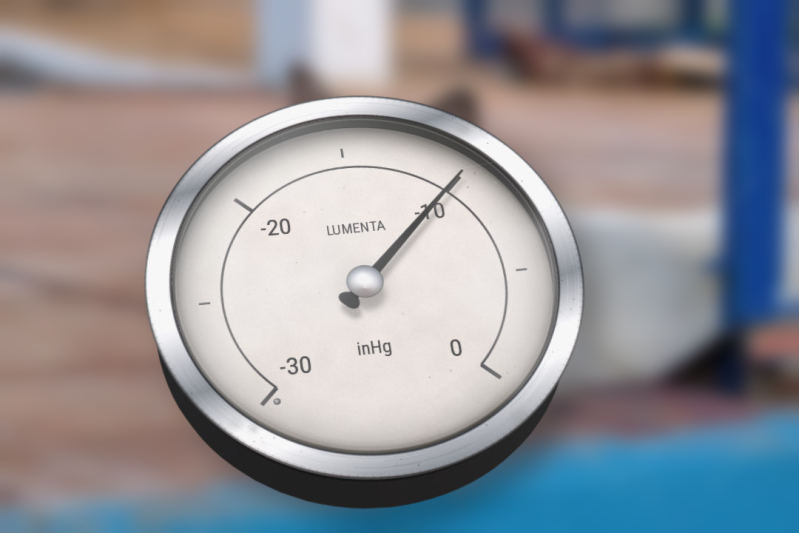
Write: -10 inHg
